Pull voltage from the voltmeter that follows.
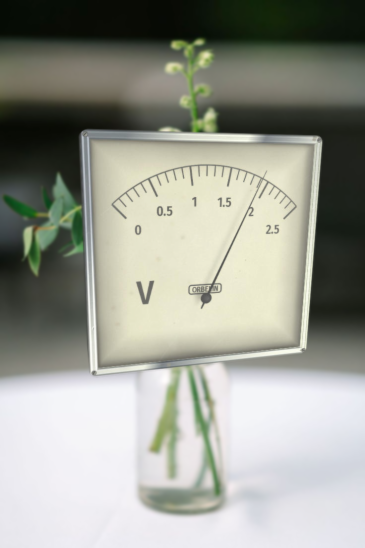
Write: 1.9 V
